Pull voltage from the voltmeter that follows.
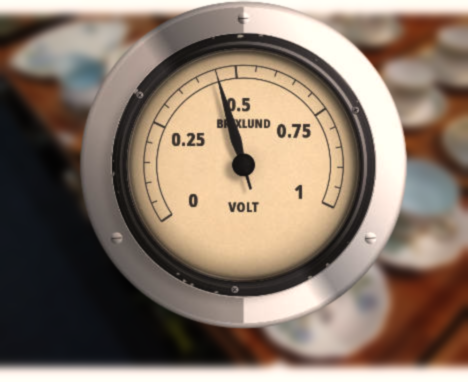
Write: 0.45 V
